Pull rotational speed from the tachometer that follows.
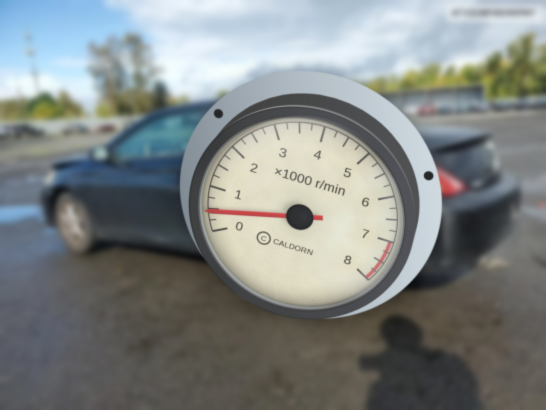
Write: 500 rpm
